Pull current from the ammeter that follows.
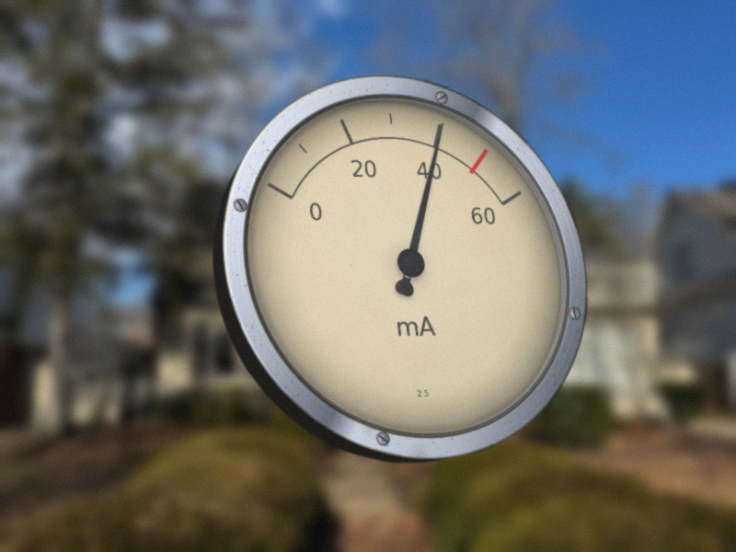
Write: 40 mA
